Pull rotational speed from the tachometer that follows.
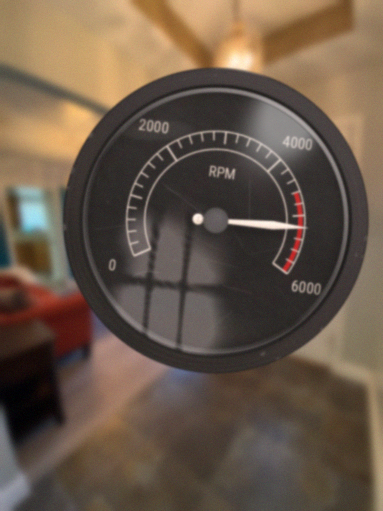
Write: 5200 rpm
